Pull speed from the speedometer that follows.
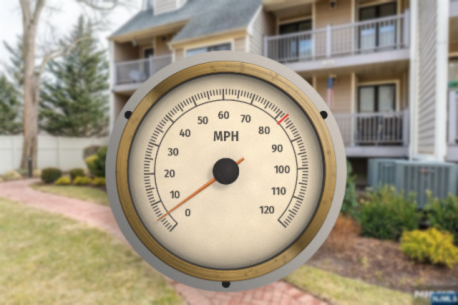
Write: 5 mph
